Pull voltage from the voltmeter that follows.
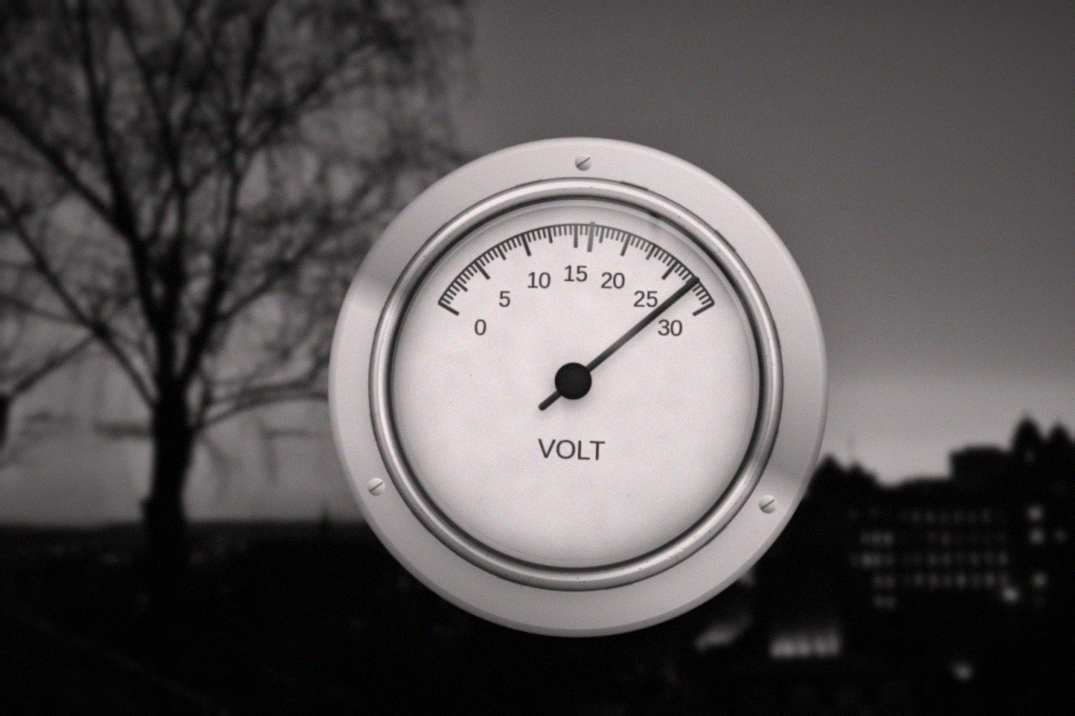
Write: 27.5 V
